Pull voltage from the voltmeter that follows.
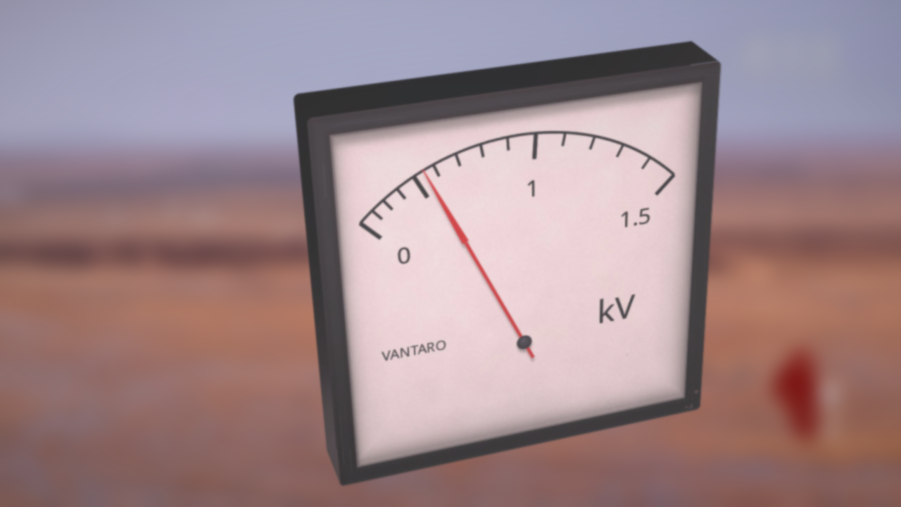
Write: 0.55 kV
